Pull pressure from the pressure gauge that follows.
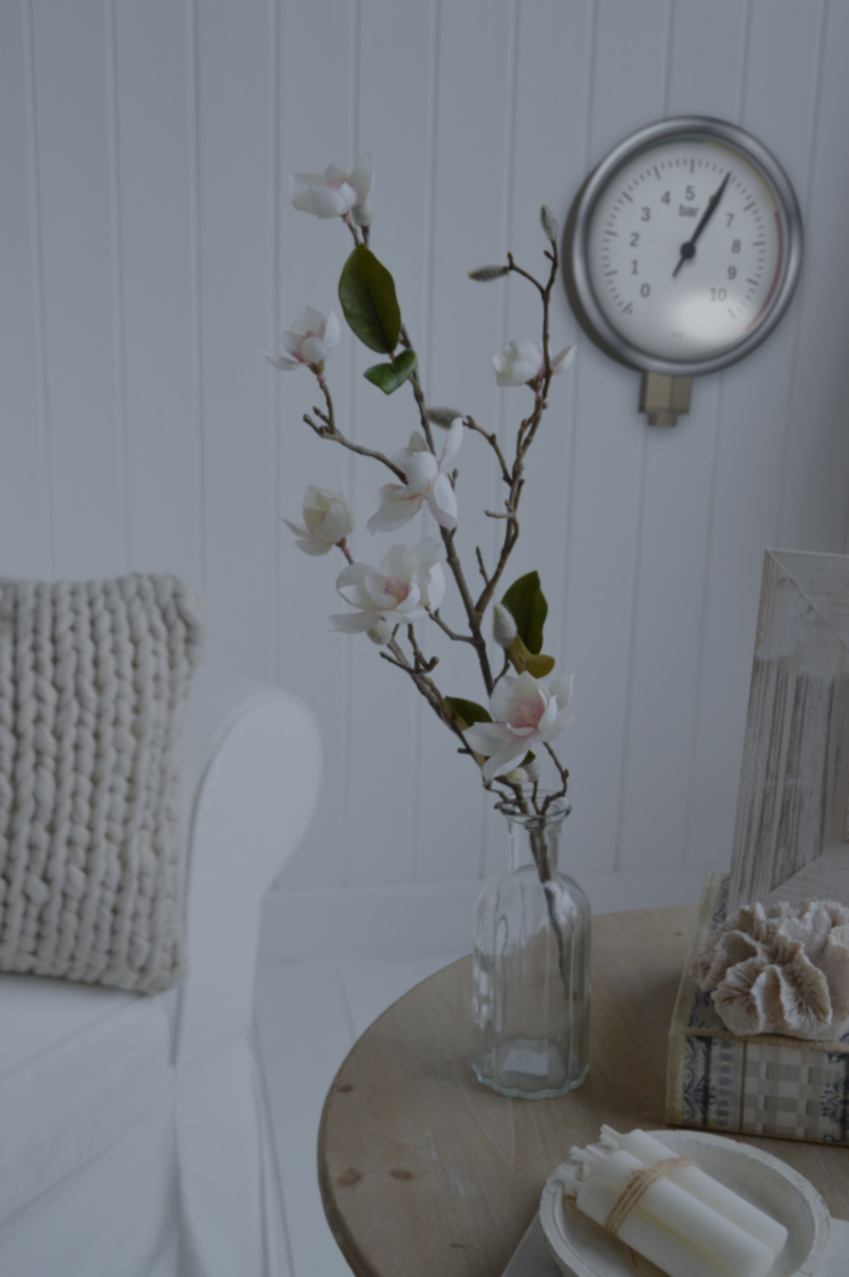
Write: 6 bar
